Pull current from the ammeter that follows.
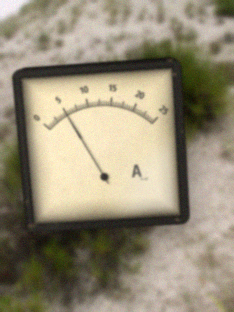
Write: 5 A
